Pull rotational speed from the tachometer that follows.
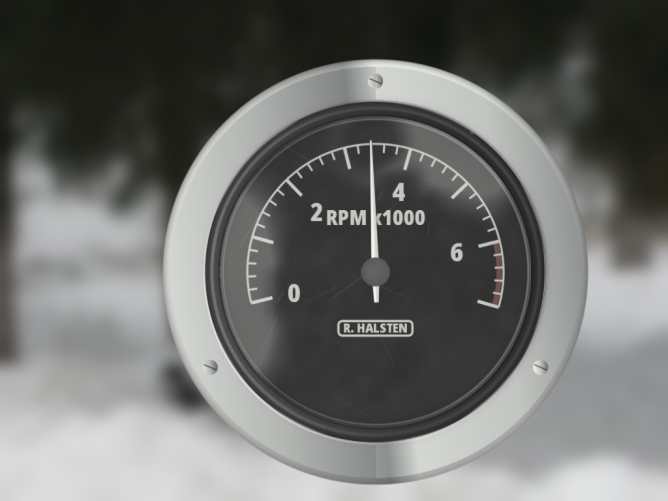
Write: 3400 rpm
